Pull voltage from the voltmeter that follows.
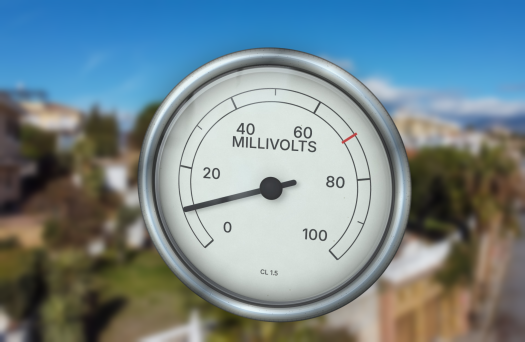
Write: 10 mV
